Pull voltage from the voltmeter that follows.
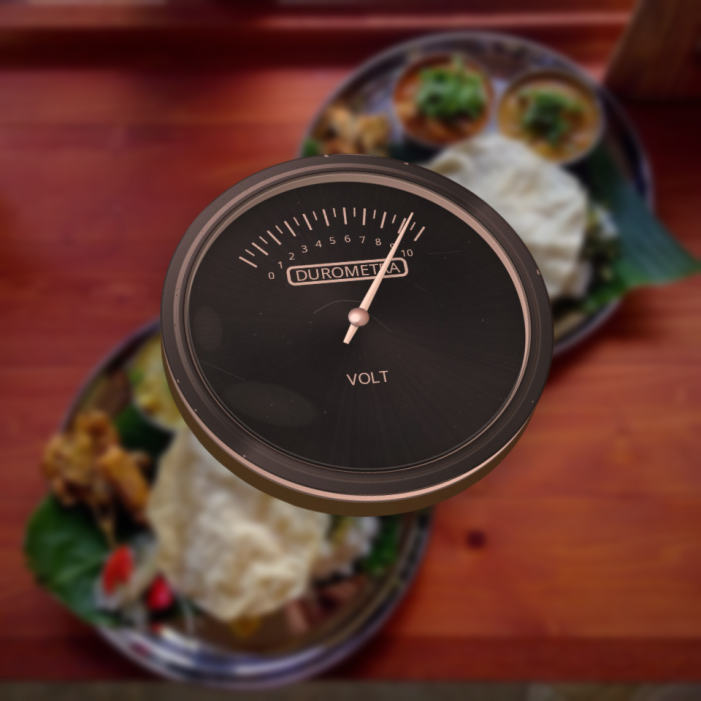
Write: 9.25 V
